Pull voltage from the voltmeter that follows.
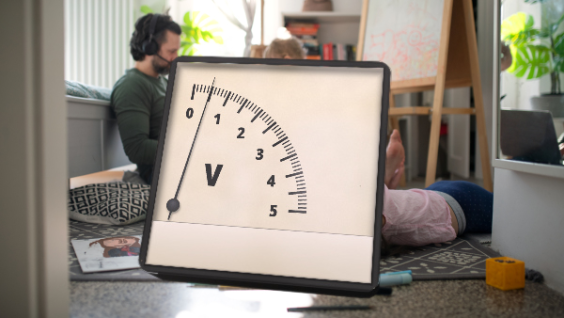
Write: 0.5 V
